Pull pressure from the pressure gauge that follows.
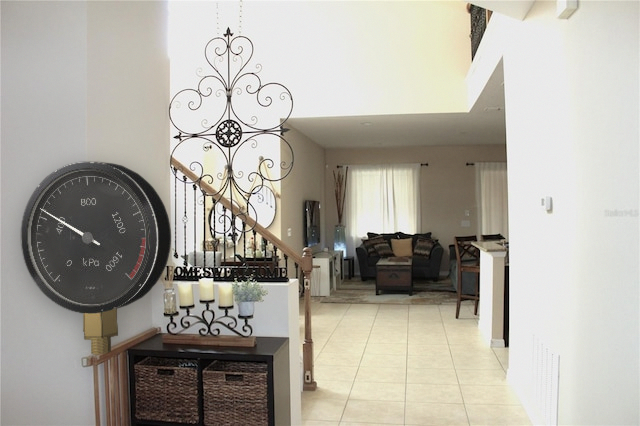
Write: 450 kPa
